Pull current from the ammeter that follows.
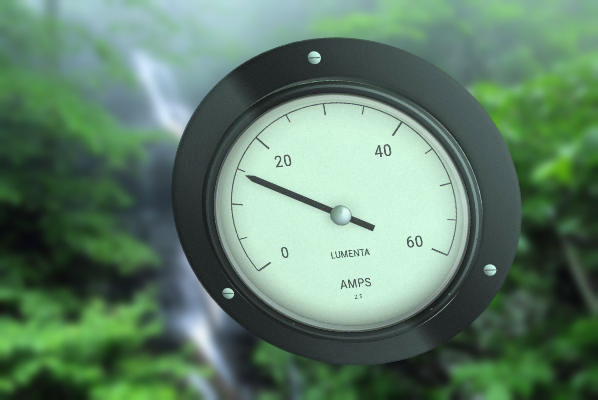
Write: 15 A
